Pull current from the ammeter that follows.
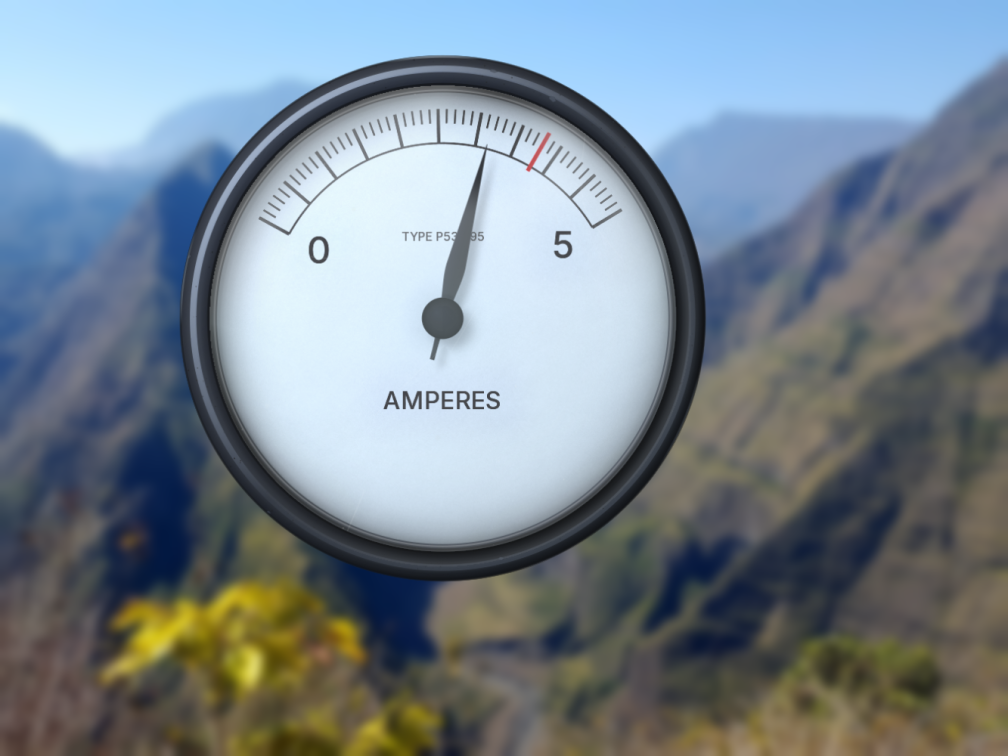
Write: 3.15 A
